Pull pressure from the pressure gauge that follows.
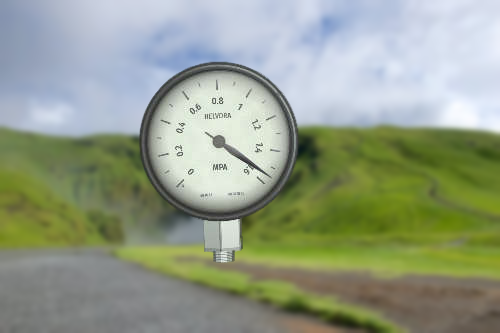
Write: 1.55 MPa
